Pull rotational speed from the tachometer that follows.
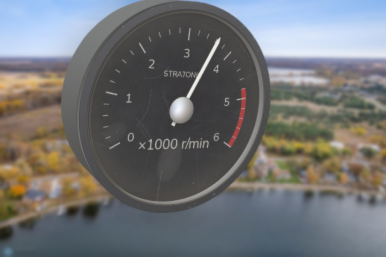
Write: 3600 rpm
